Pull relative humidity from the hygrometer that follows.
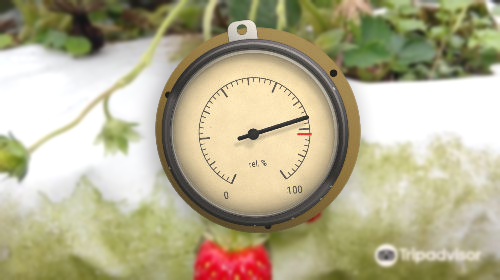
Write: 76 %
